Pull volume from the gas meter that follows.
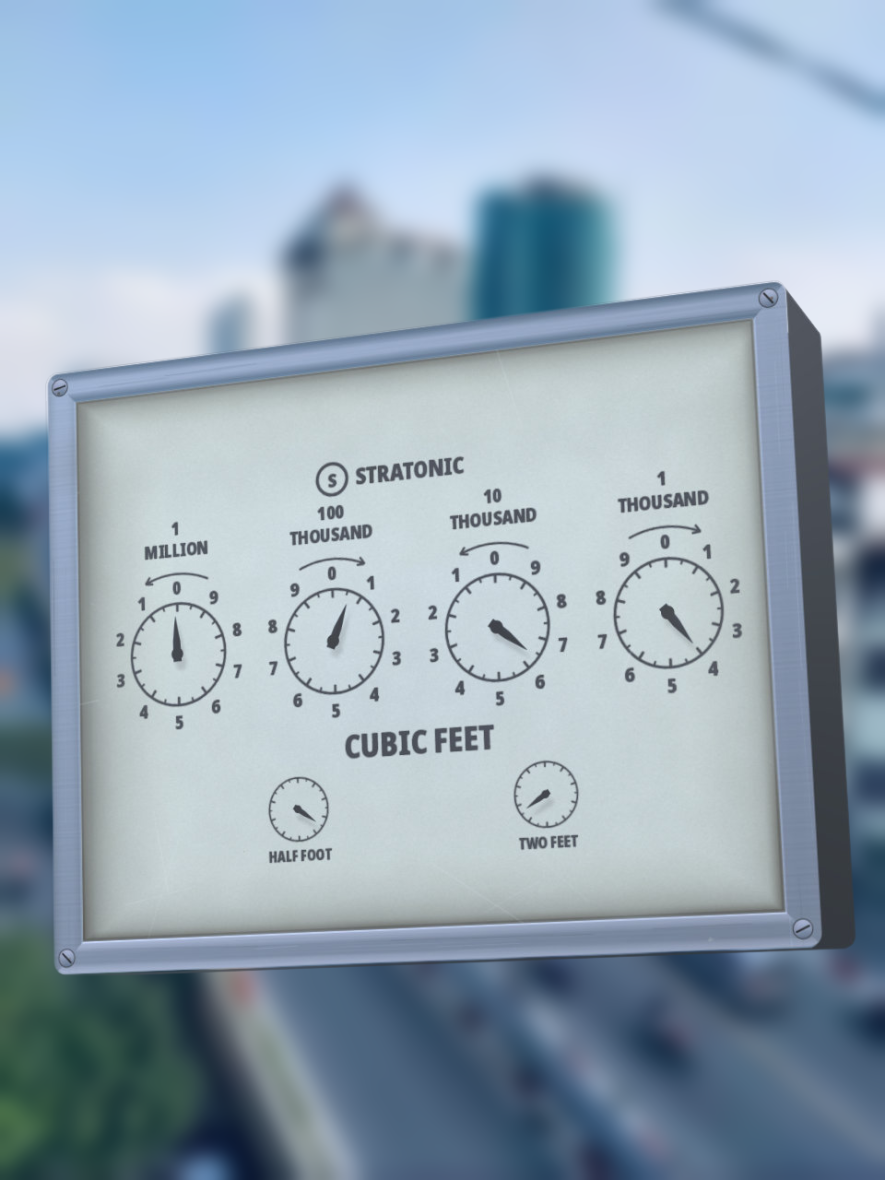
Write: 6400 ft³
